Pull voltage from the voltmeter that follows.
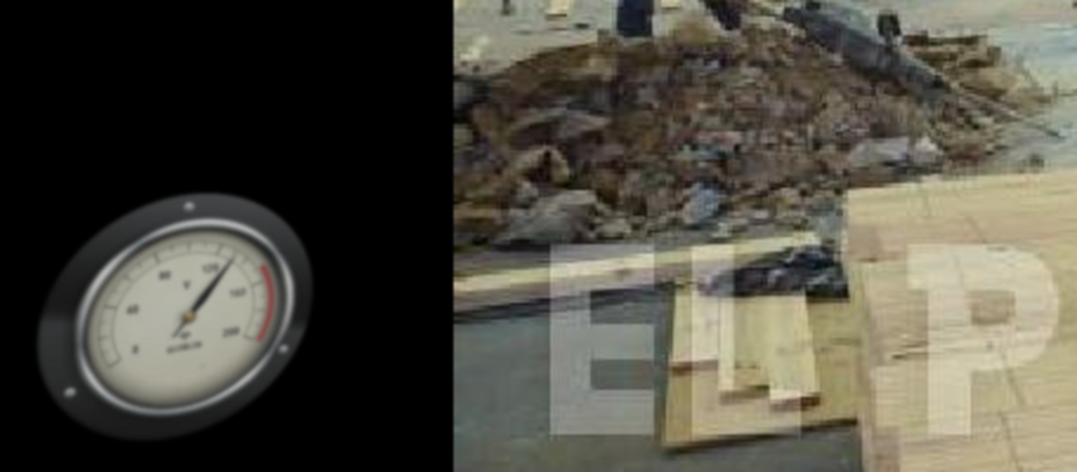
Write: 130 V
